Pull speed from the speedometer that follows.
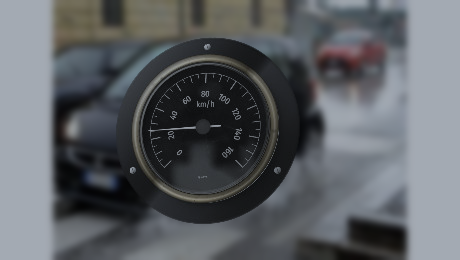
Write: 25 km/h
